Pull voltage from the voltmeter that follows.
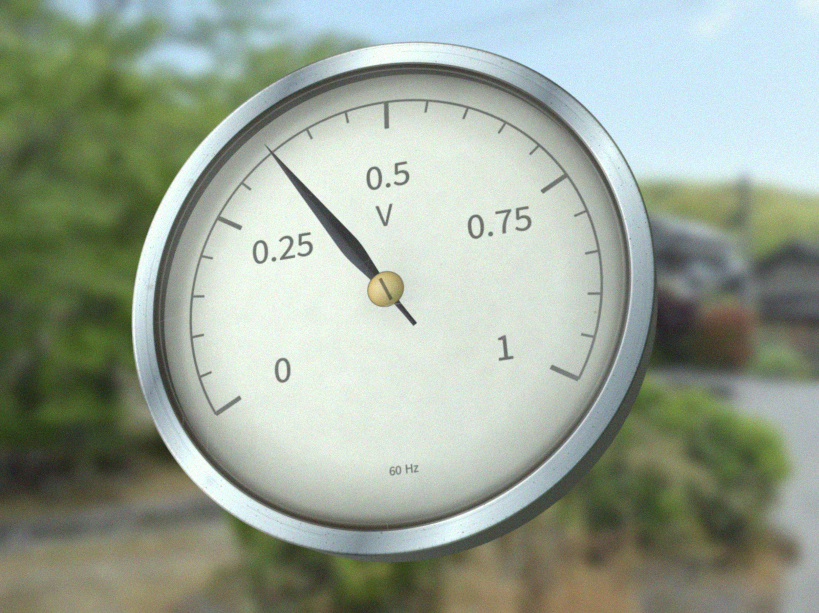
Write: 0.35 V
